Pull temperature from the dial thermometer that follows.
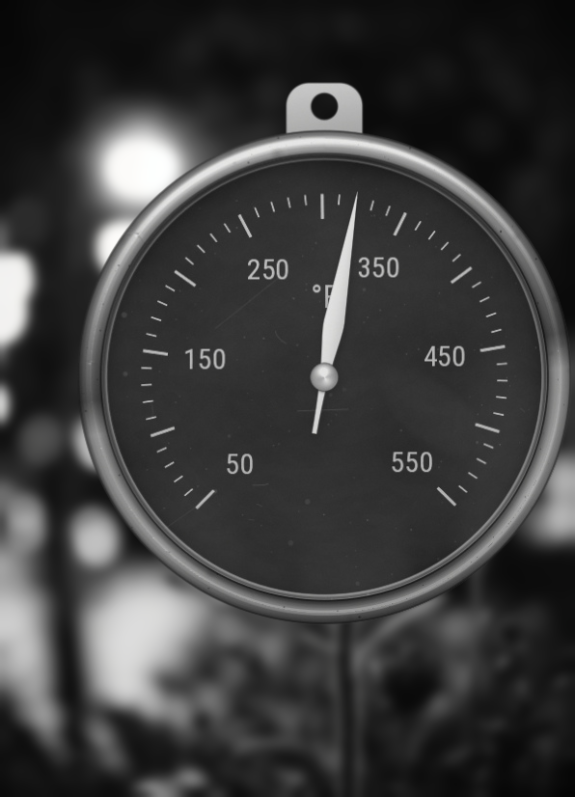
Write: 320 °F
